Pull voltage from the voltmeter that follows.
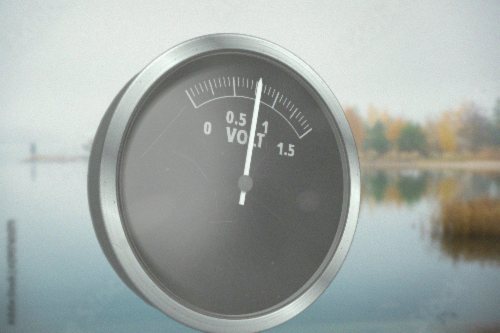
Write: 0.75 V
